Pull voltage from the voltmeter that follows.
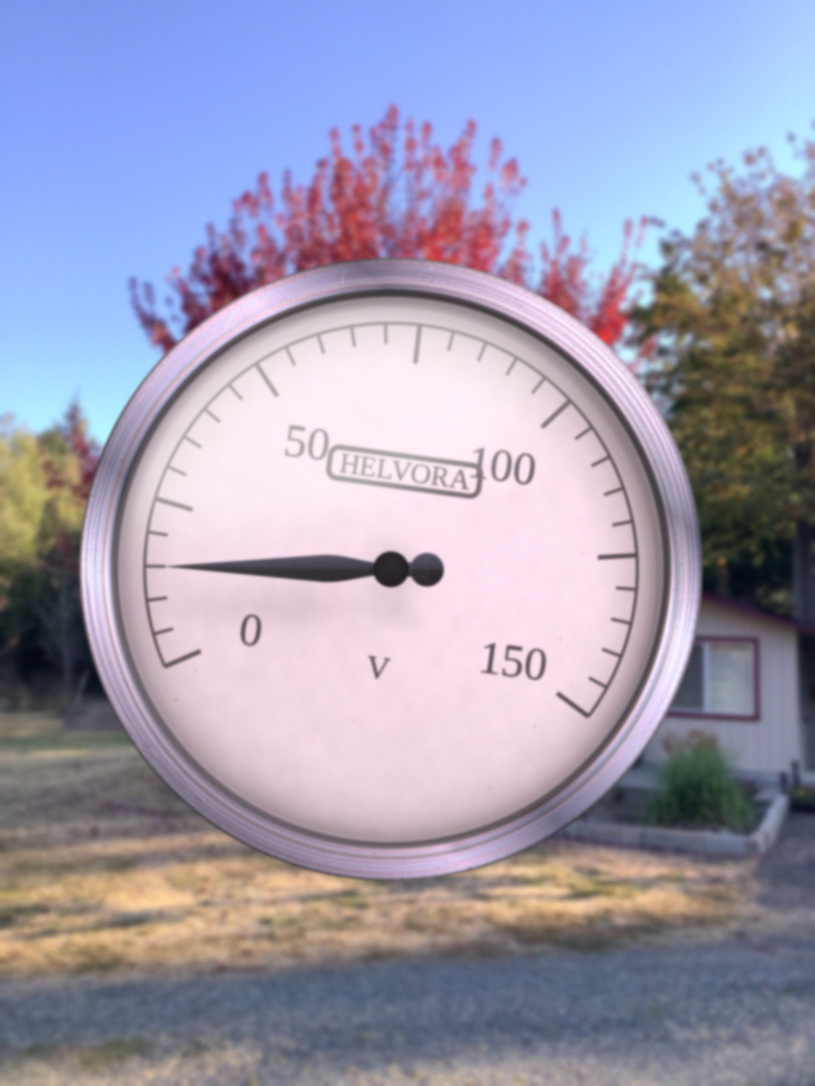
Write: 15 V
